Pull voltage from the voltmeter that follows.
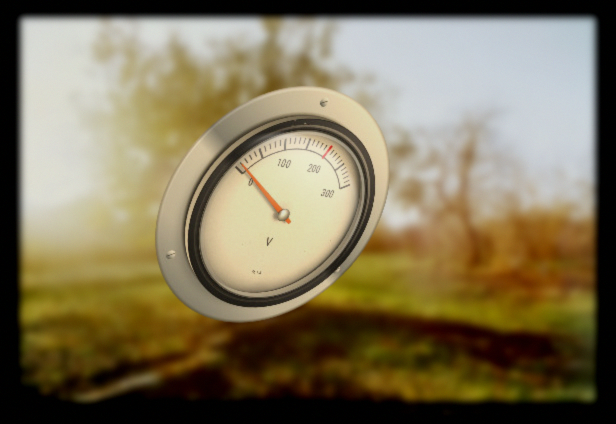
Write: 10 V
